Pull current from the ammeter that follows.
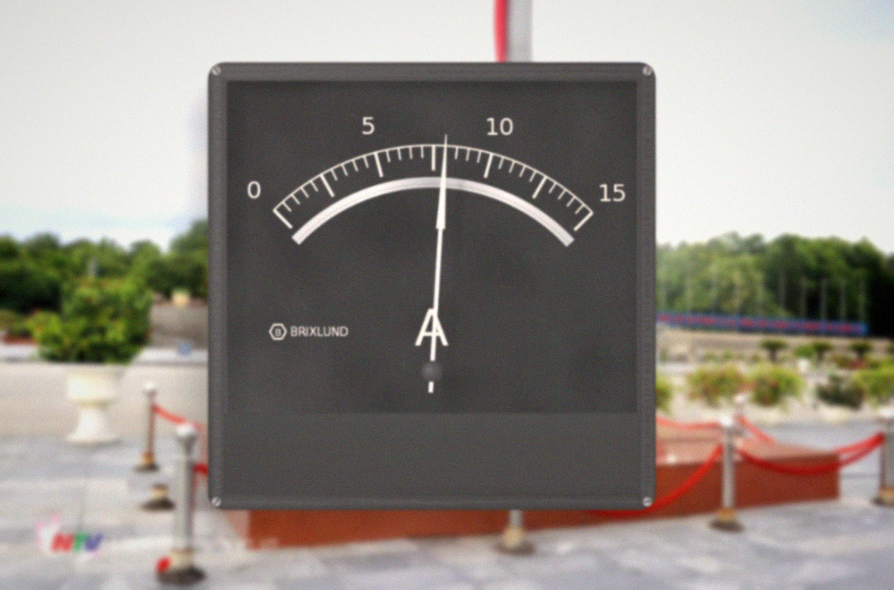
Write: 8 A
